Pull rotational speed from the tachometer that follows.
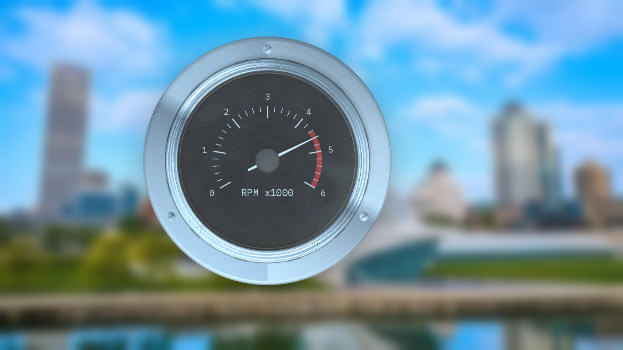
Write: 4600 rpm
